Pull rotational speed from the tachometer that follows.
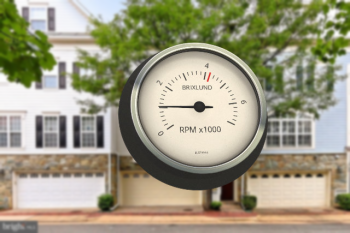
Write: 1000 rpm
